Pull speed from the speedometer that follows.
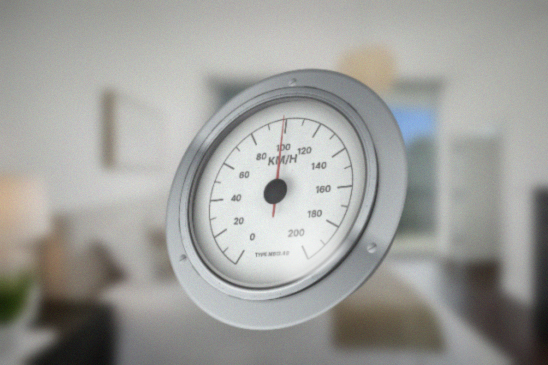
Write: 100 km/h
